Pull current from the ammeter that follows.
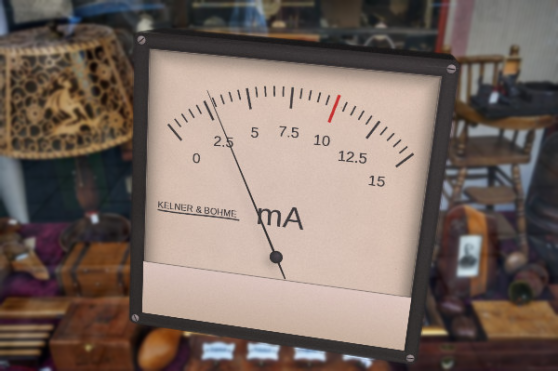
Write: 3 mA
